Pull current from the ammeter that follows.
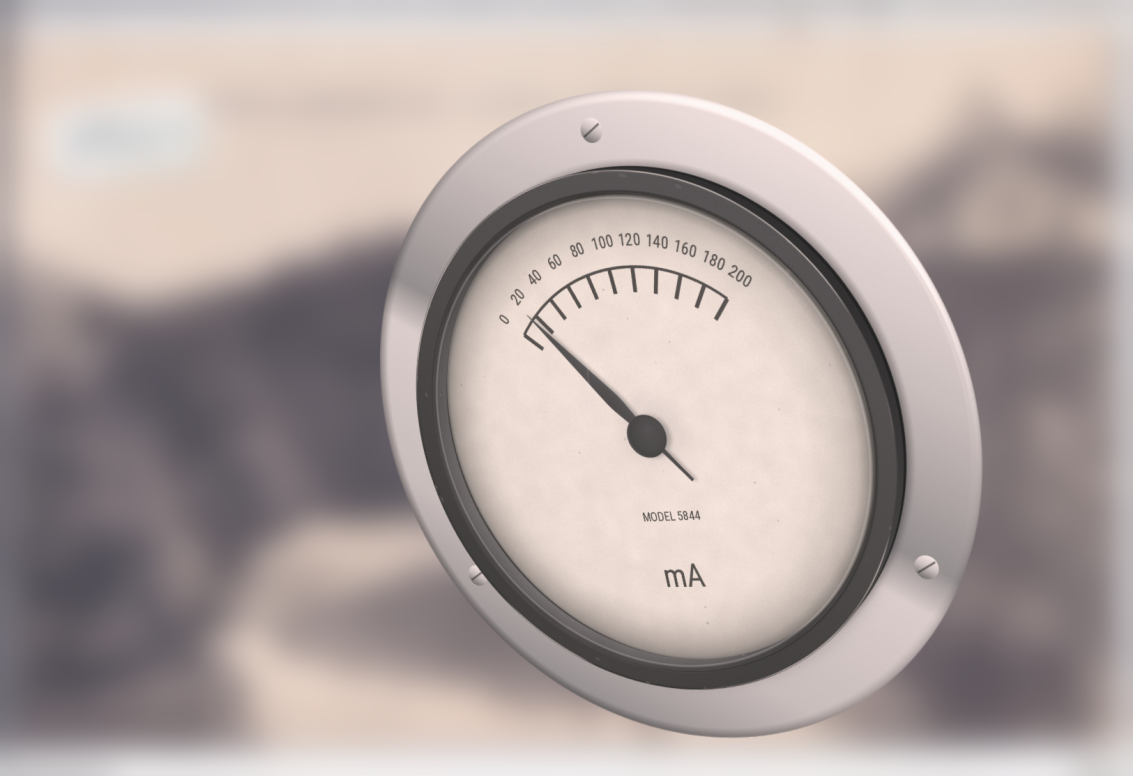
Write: 20 mA
